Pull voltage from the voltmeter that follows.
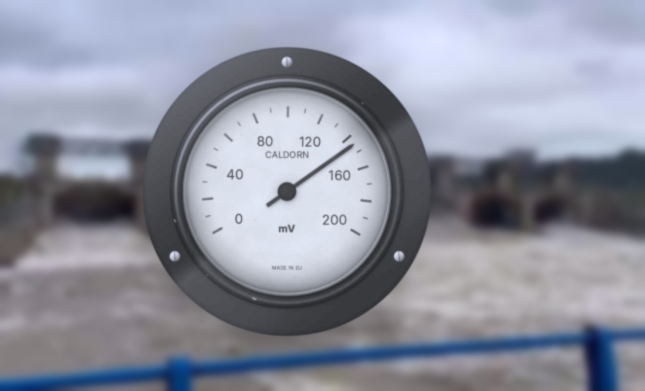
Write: 145 mV
